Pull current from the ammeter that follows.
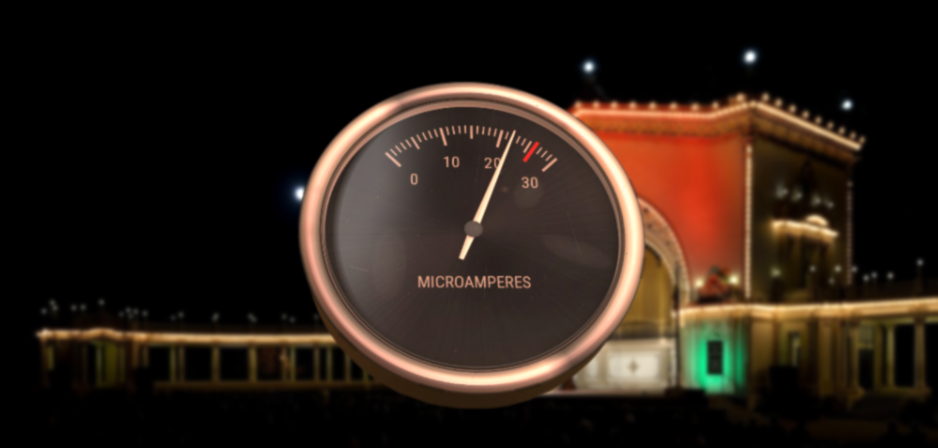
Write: 22 µA
